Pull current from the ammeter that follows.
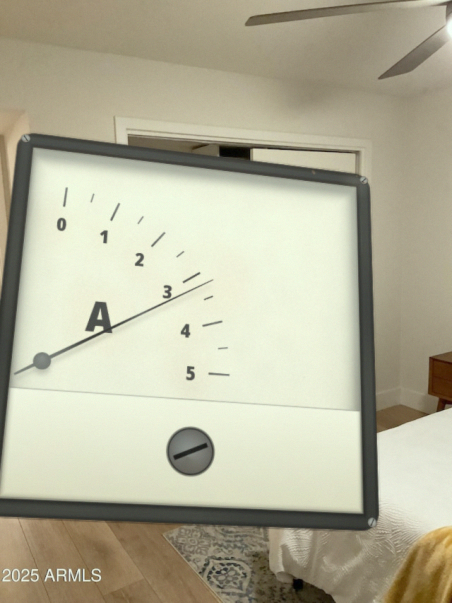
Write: 3.25 A
